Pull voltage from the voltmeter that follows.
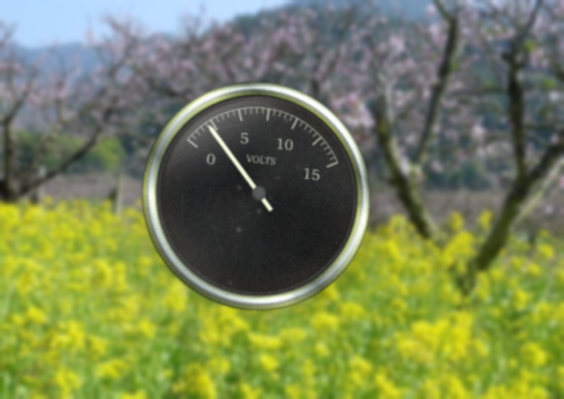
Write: 2 V
